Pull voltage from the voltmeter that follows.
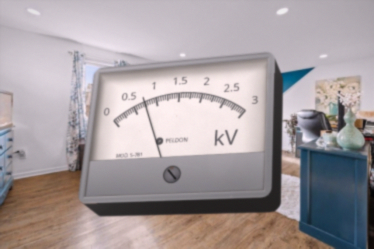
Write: 0.75 kV
